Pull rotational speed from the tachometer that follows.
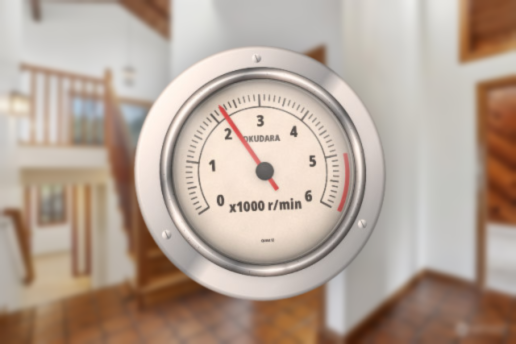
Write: 2200 rpm
